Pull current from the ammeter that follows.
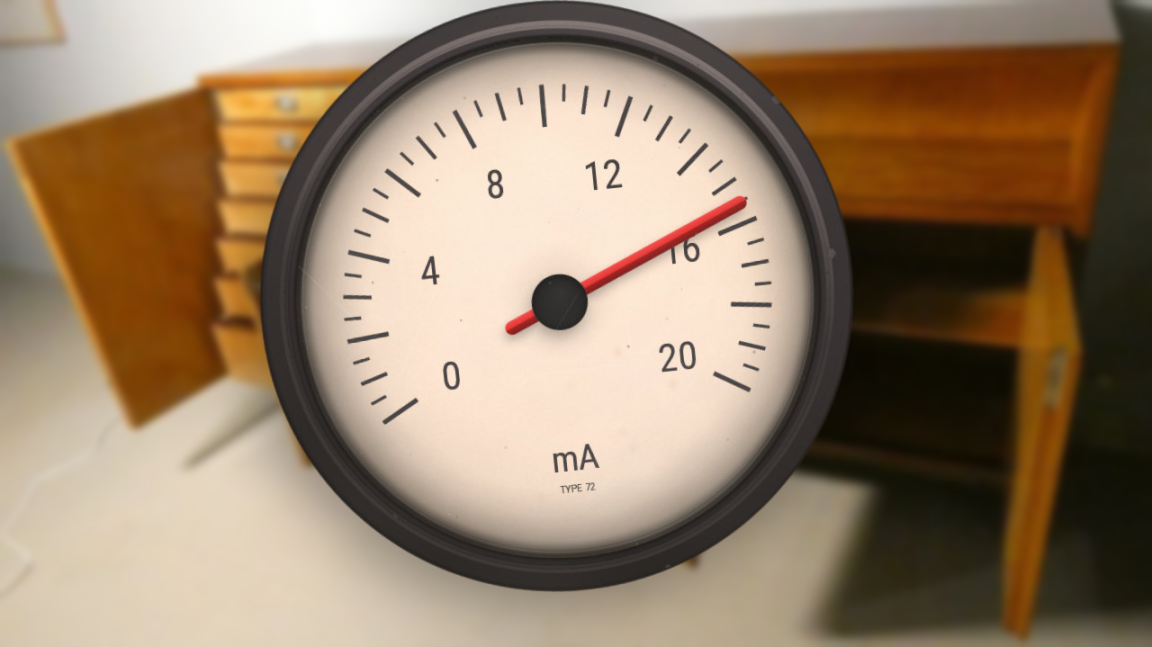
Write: 15.5 mA
